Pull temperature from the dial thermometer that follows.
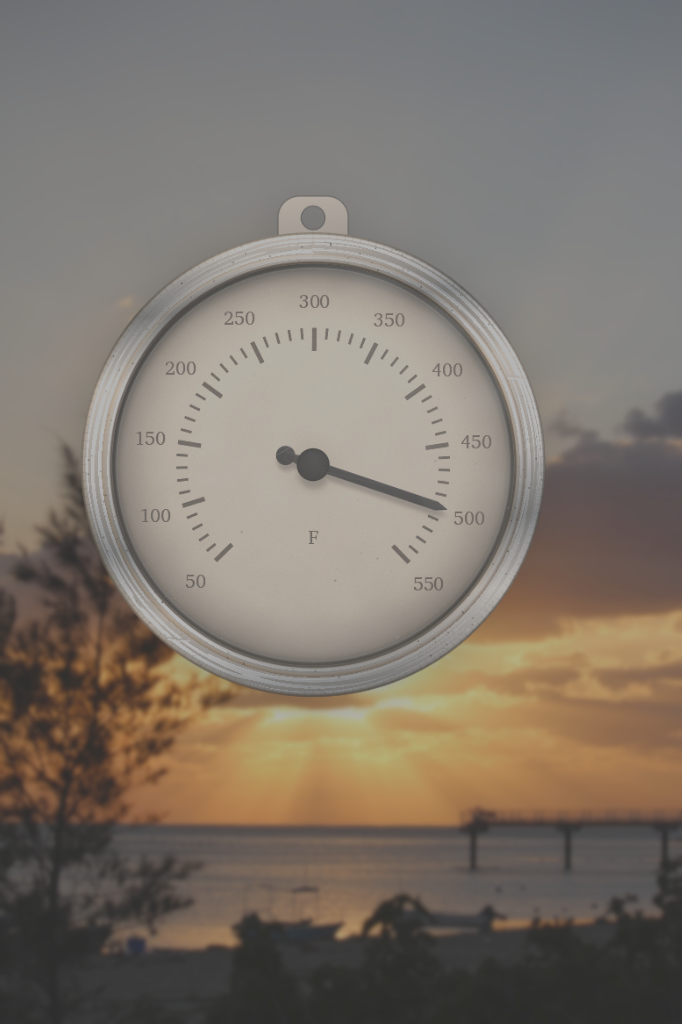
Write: 500 °F
